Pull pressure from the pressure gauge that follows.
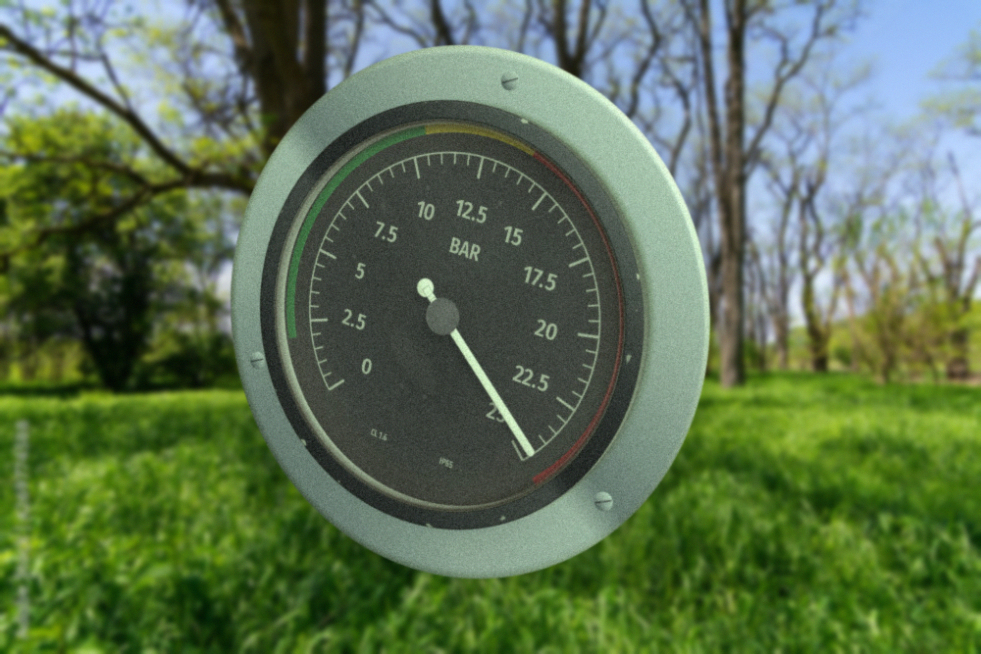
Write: 24.5 bar
